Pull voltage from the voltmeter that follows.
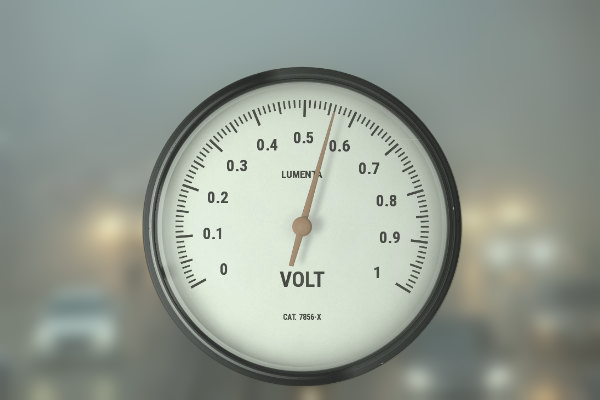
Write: 0.56 V
